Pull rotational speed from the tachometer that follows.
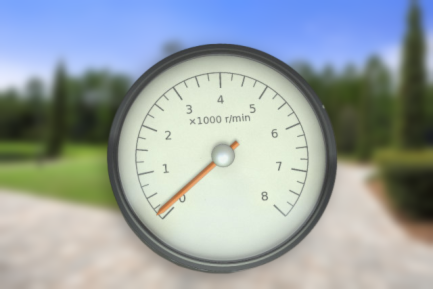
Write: 125 rpm
